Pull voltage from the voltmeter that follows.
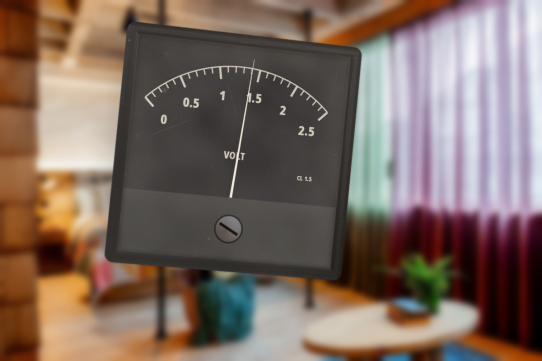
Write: 1.4 V
